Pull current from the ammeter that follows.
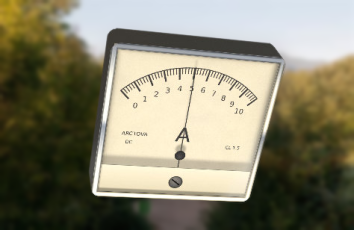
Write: 5 A
